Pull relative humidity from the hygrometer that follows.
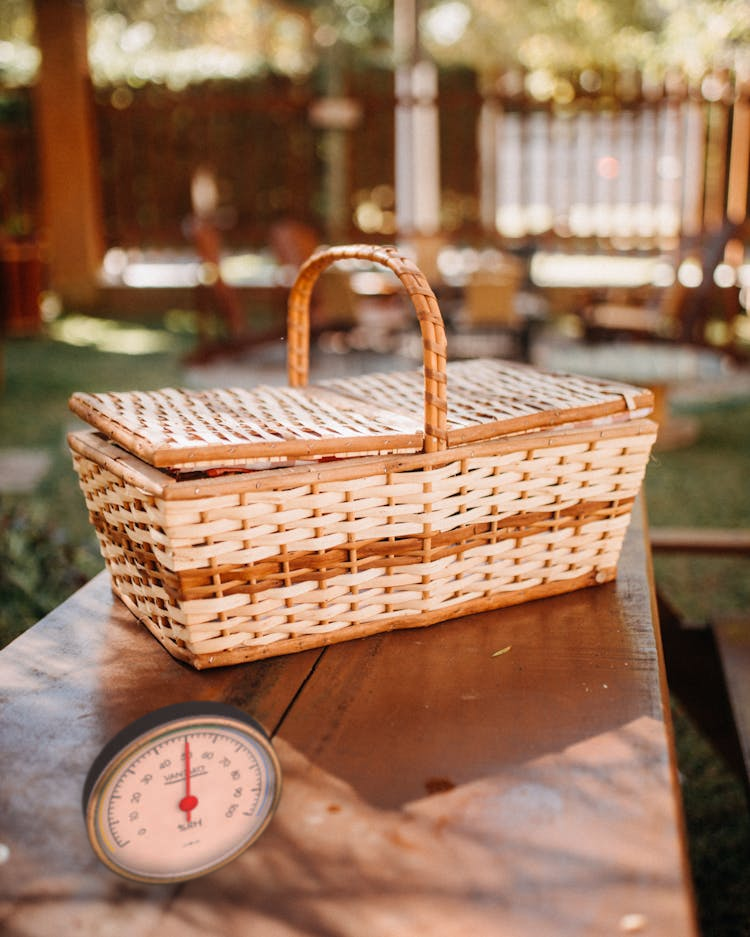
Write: 50 %
